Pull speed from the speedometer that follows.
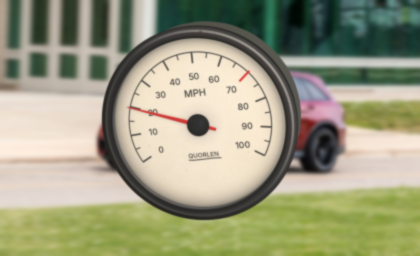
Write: 20 mph
